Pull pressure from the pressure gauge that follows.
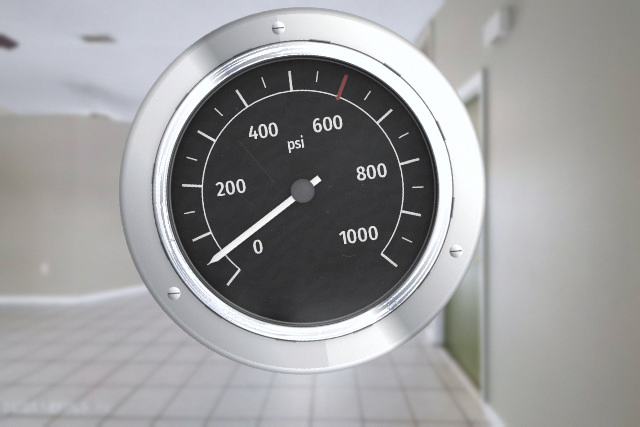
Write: 50 psi
